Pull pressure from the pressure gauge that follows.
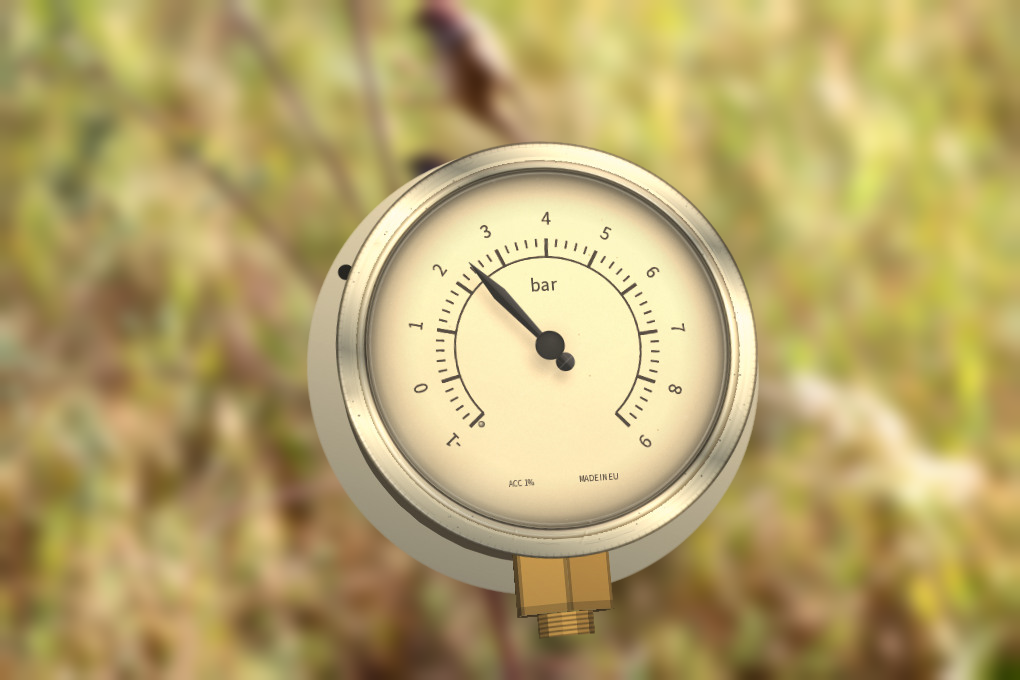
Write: 2.4 bar
